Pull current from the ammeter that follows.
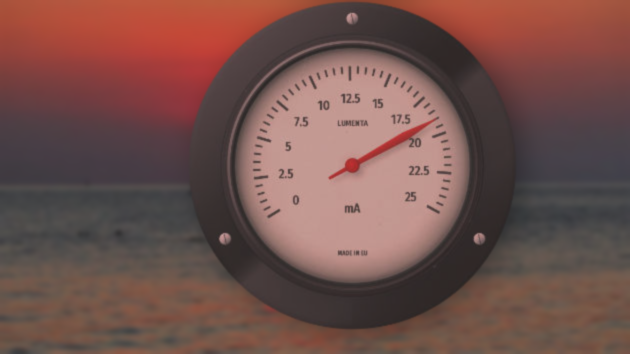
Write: 19 mA
